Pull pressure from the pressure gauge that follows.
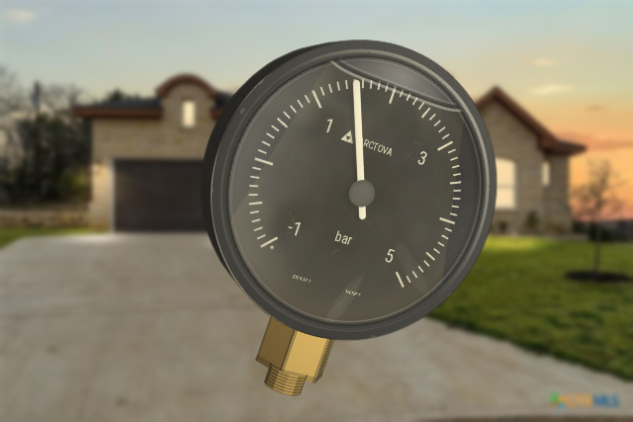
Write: 1.5 bar
